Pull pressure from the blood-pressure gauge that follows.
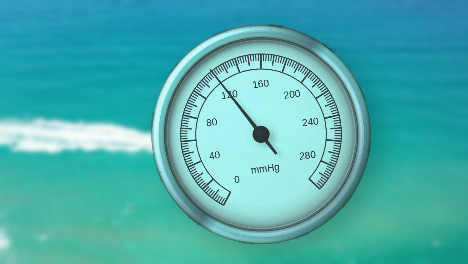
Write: 120 mmHg
